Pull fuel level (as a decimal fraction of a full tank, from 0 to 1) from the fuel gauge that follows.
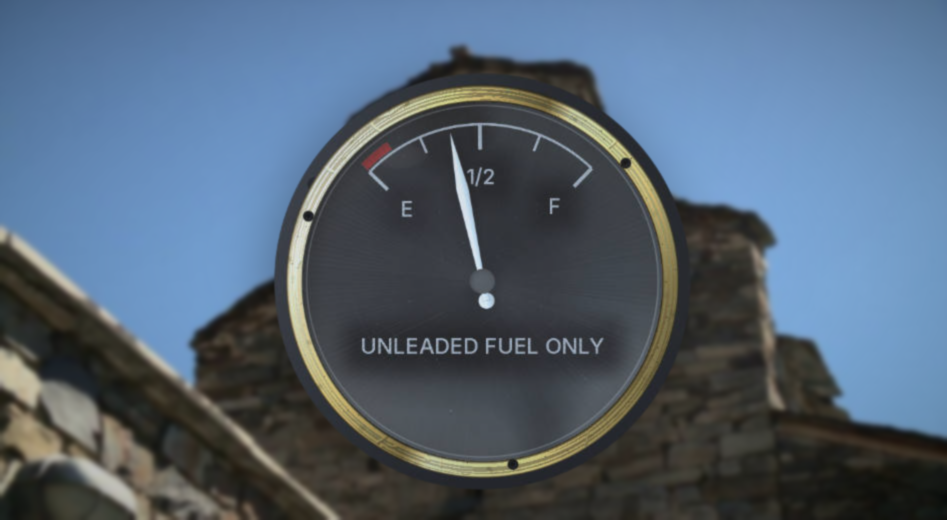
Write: 0.375
